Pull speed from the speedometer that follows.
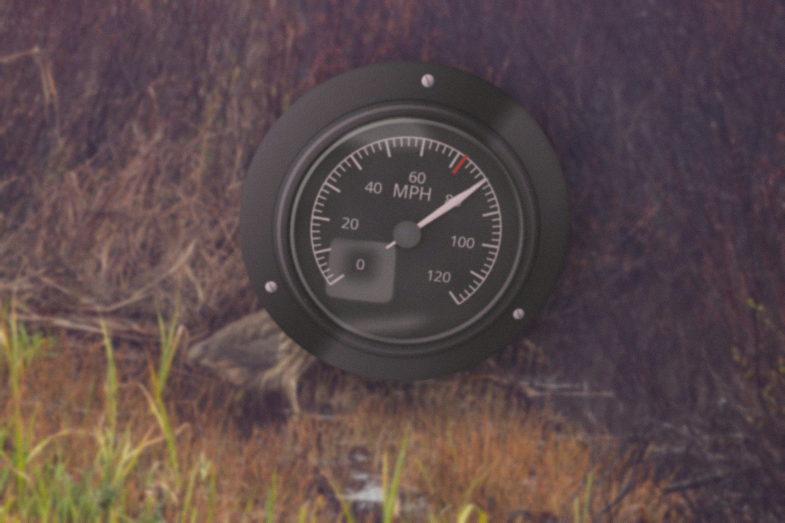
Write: 80 mph
